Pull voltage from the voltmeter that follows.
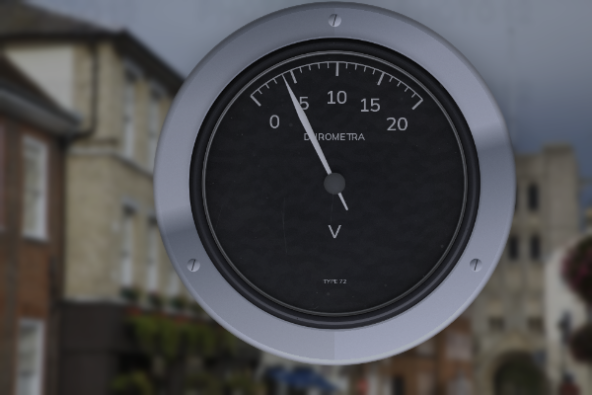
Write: 4 V
